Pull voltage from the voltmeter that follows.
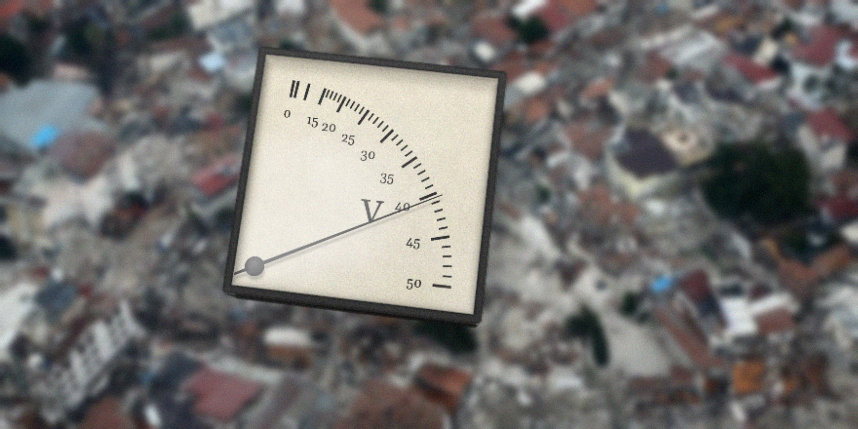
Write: 40.5 V
